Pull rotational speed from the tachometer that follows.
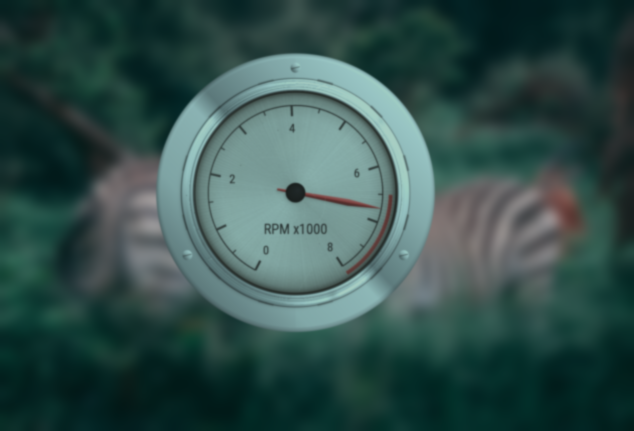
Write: 6750 rpm
